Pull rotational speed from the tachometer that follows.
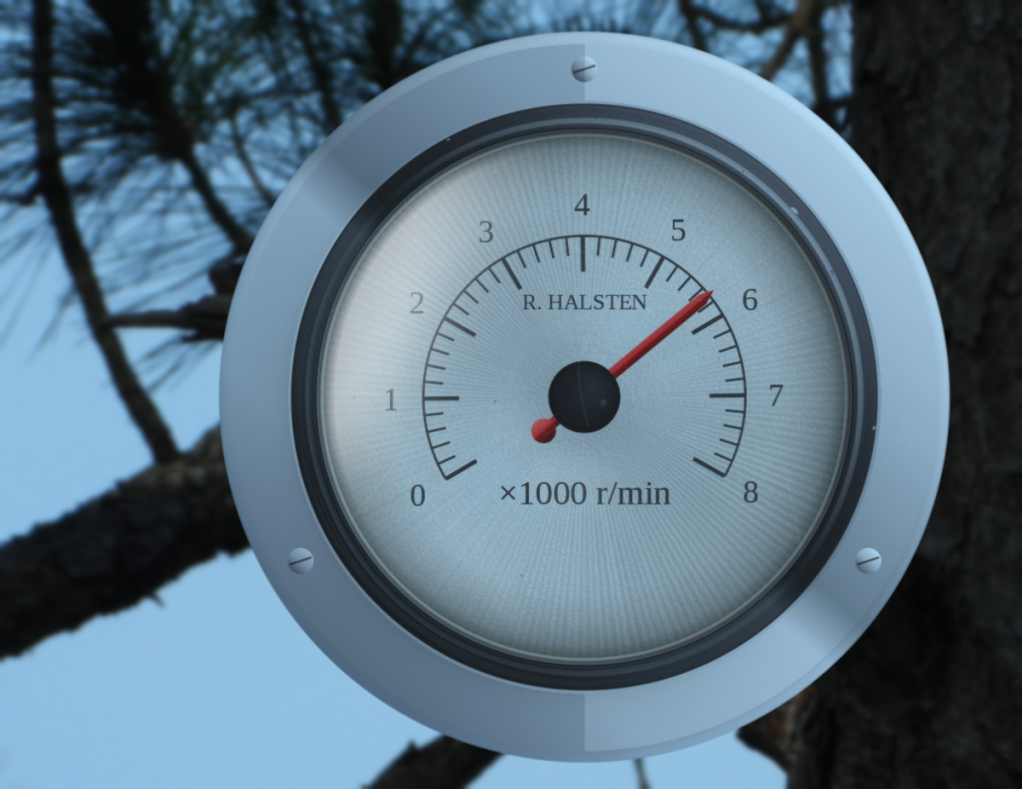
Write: 5700 rpm
